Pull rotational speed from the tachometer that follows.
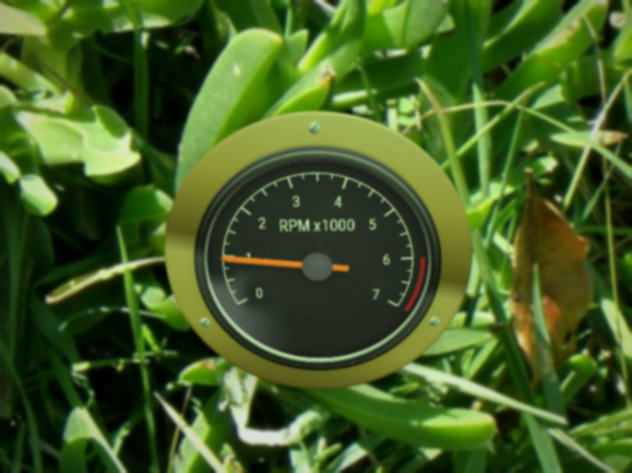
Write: 1000 rpm
